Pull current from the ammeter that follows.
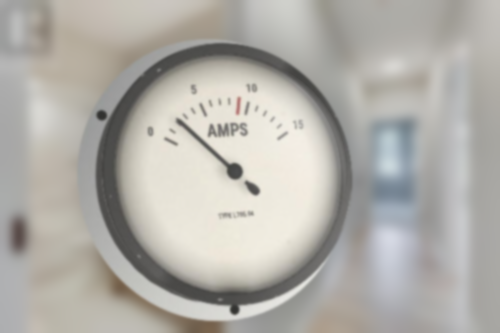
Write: 2 A
